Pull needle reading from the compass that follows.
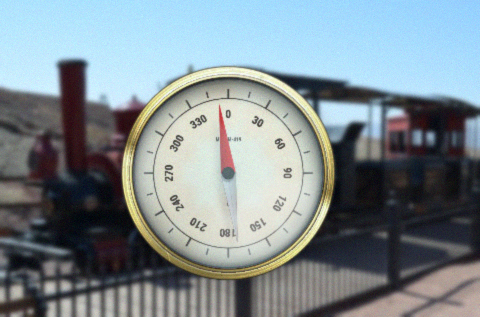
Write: 352.5 °
